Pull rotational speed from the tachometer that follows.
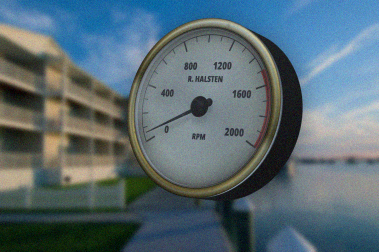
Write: 50 rpm
